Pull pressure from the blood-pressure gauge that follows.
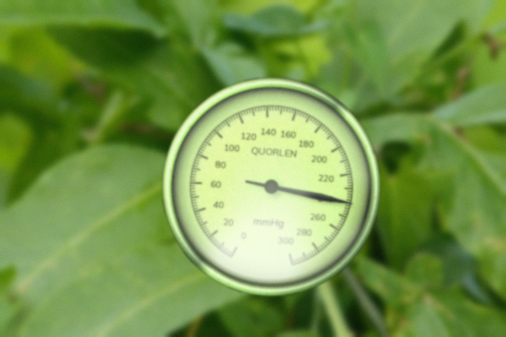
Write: 240 mmHg
